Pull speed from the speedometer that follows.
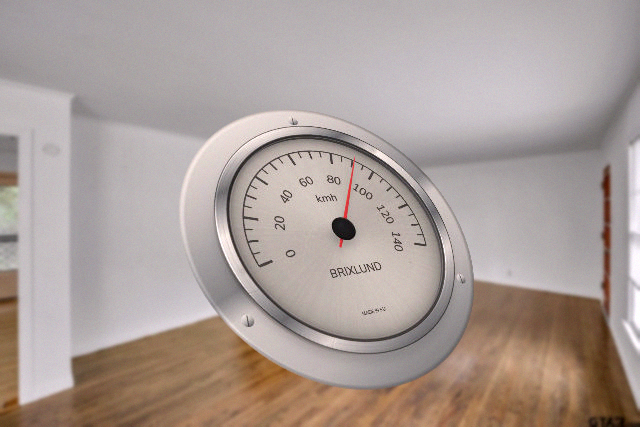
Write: 90 km/h
